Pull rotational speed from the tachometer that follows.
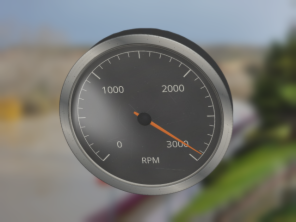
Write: 2900 rpm
